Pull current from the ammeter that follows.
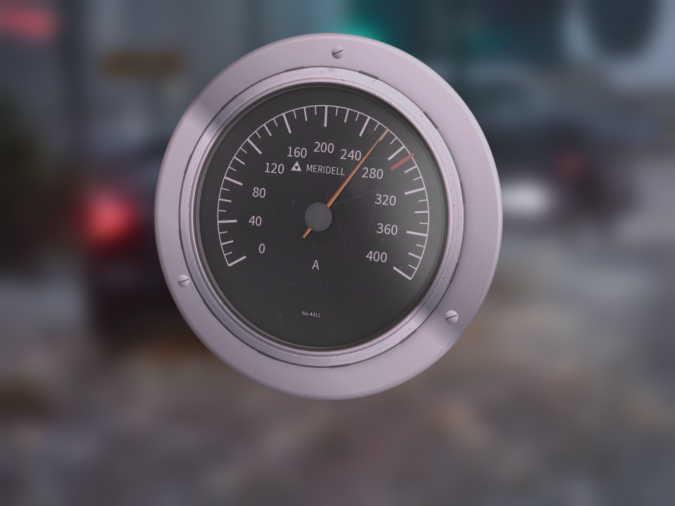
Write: 260 A
